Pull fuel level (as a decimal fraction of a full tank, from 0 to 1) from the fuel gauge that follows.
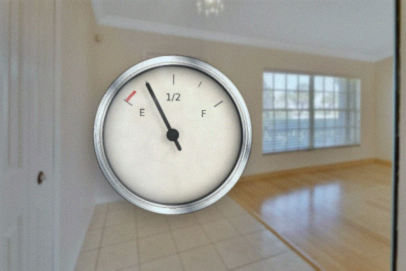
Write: 0.25
